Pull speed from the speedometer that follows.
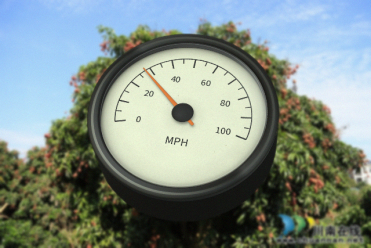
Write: 27.5 mph
